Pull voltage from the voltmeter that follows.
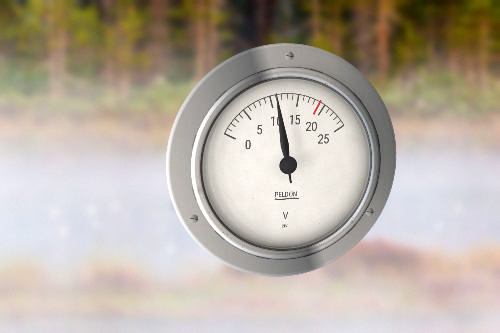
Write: 11 V
